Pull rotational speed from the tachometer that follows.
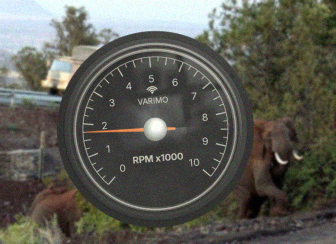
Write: 1750 rpm
